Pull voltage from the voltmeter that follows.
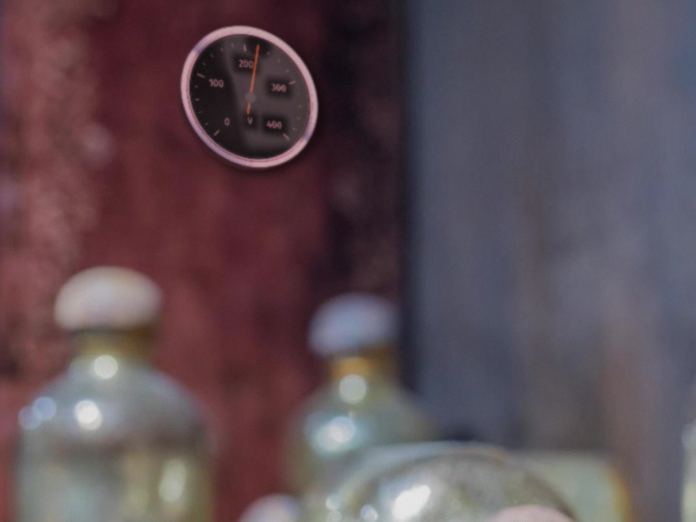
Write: 220 V
